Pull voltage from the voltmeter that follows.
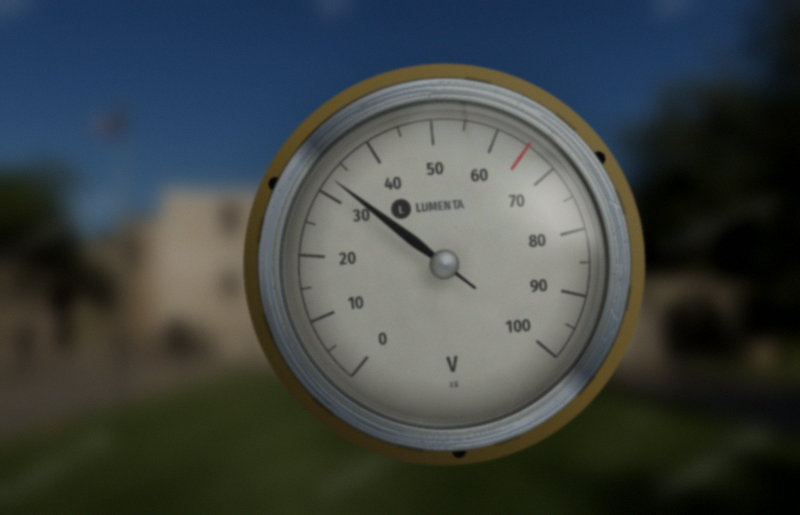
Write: 32.5 V
